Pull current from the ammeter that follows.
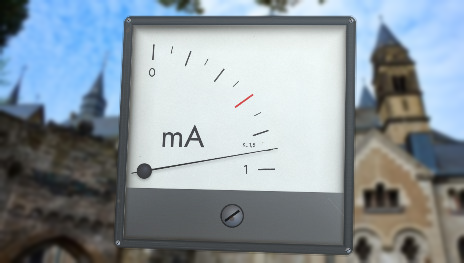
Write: 0.9 mA
